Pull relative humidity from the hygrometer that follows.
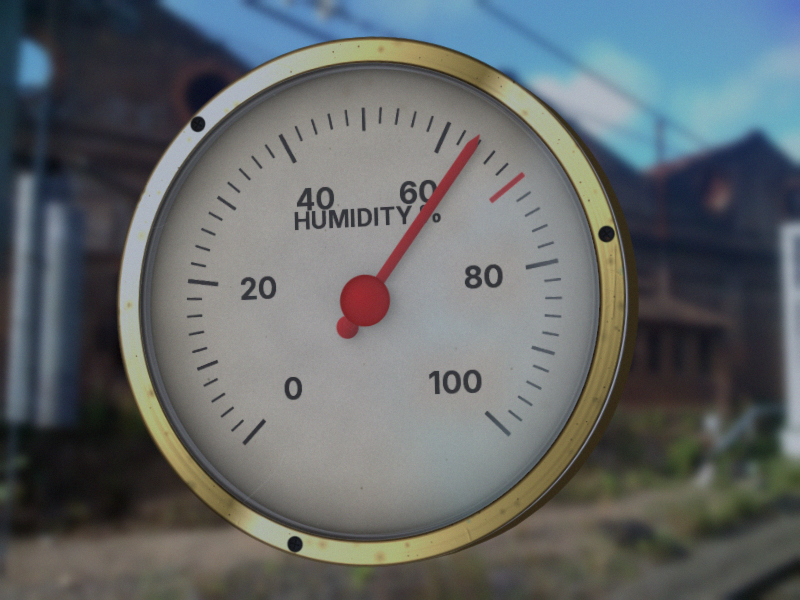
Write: 64 %
